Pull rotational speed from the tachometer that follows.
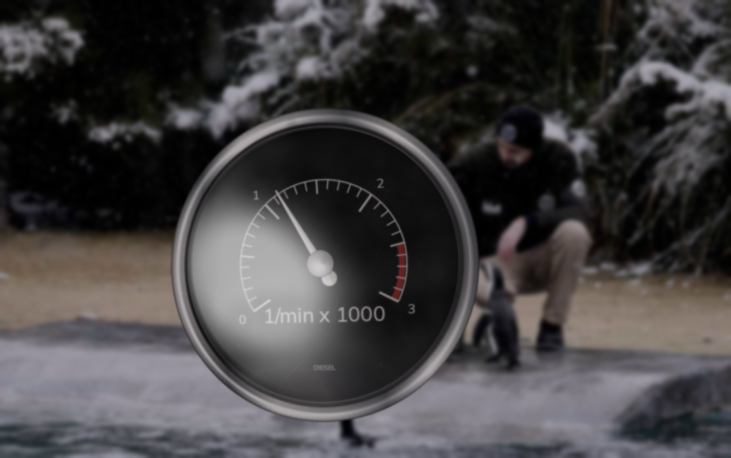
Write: 1150 rpm
